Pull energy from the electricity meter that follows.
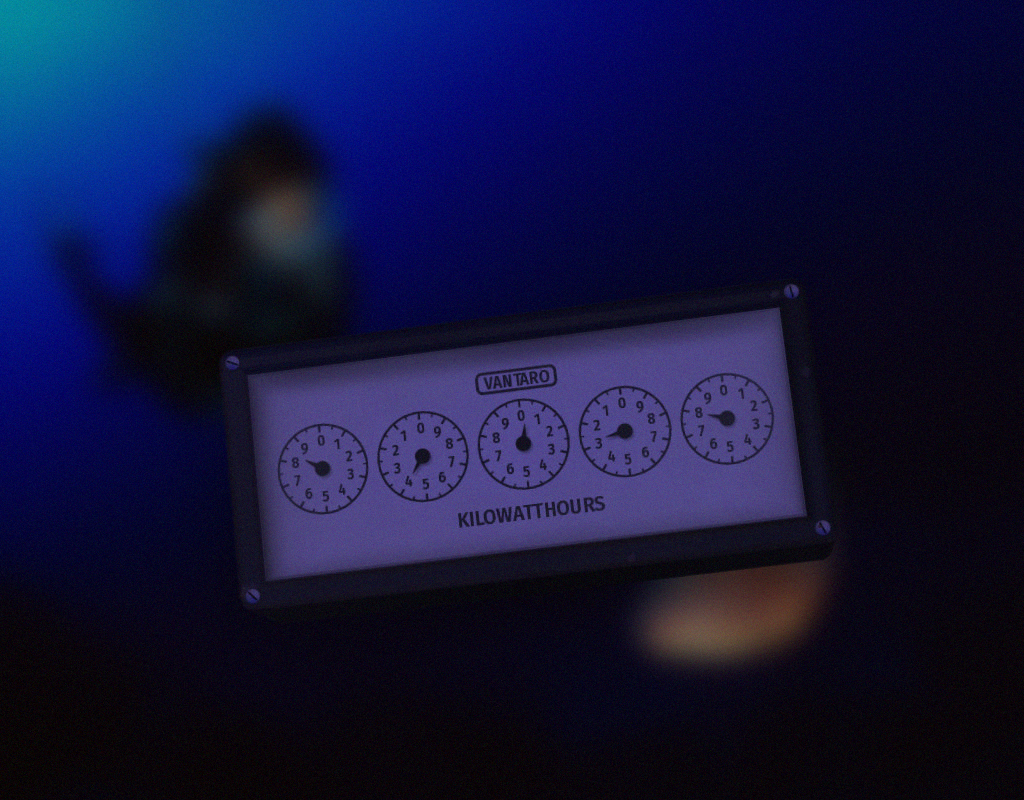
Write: 84028 kWh
